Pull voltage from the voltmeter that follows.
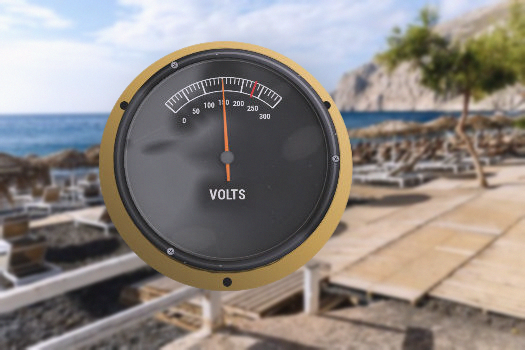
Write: 150 V
